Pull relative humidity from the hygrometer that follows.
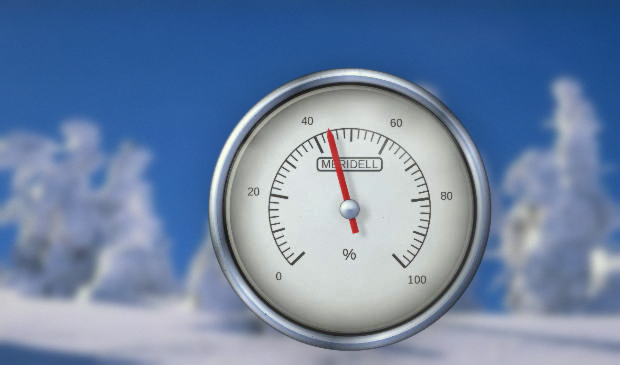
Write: 44 %
